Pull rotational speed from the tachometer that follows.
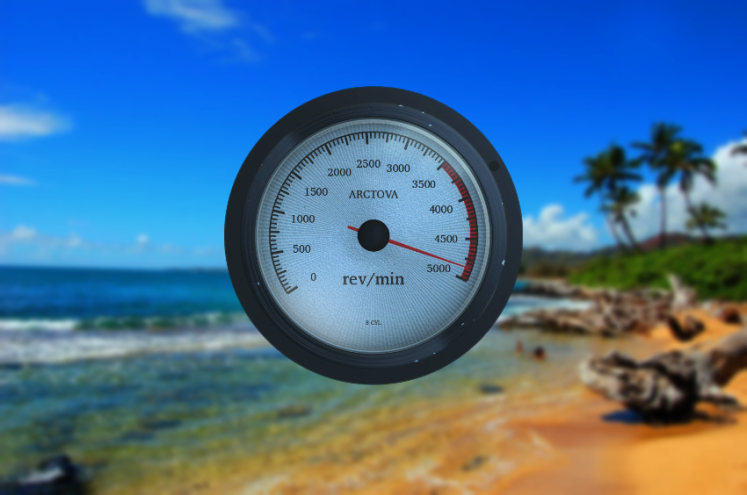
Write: 4850 rpm
